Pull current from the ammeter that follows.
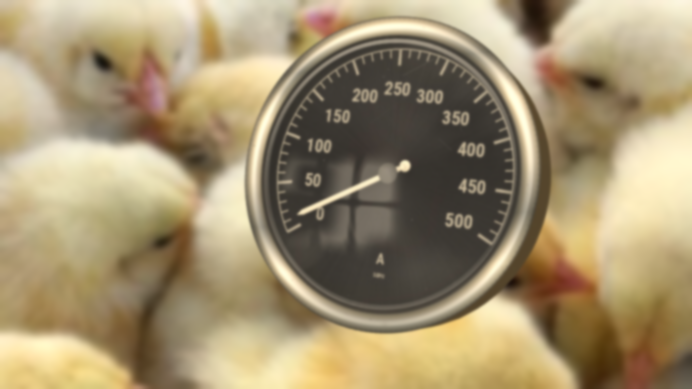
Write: 10 A
